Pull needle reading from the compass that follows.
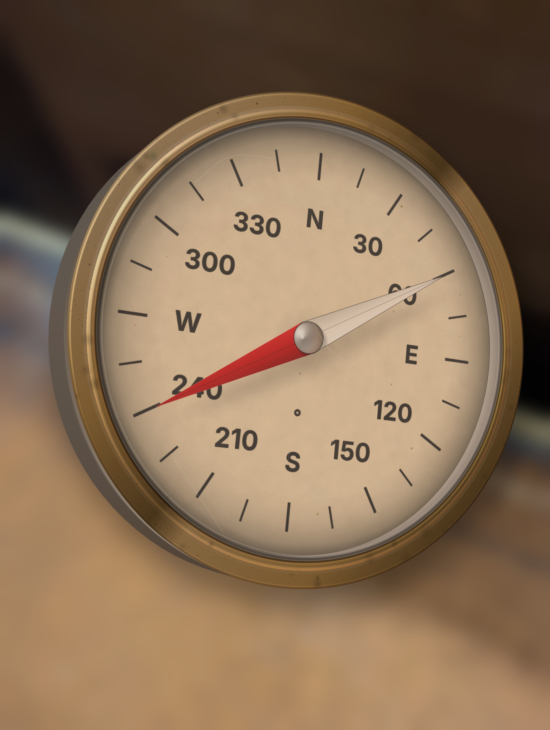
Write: 240 °
